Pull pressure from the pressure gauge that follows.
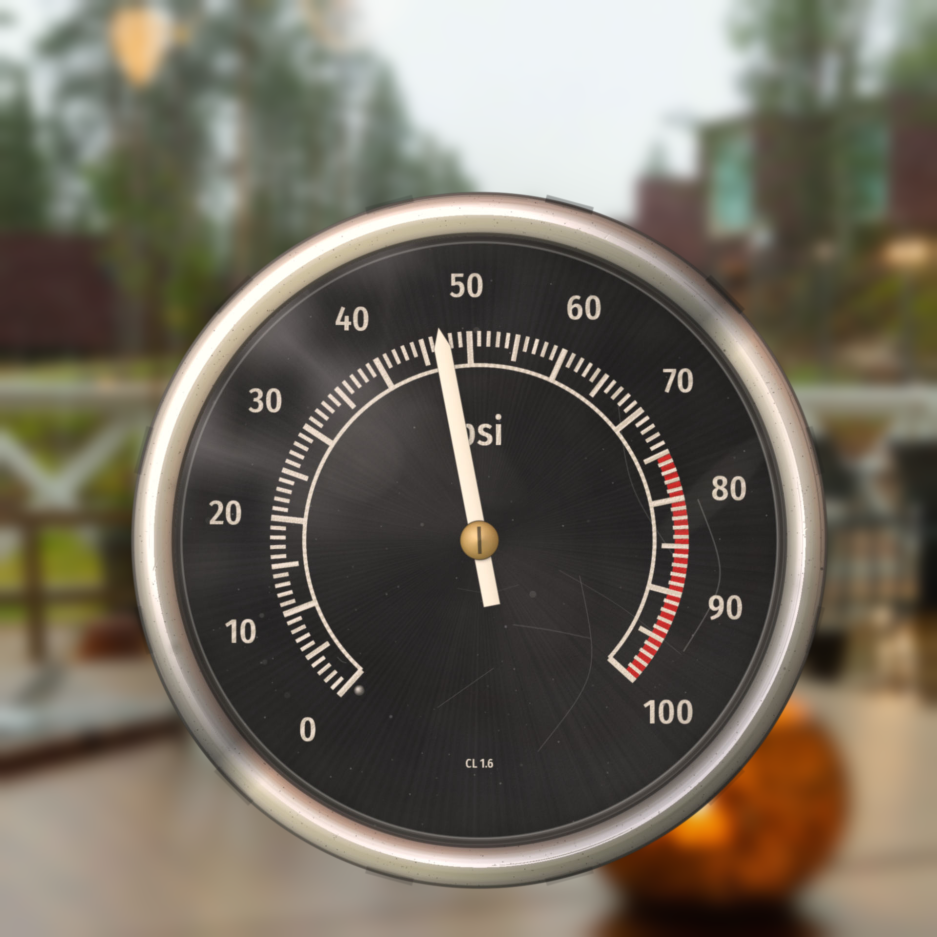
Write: 47 psi
